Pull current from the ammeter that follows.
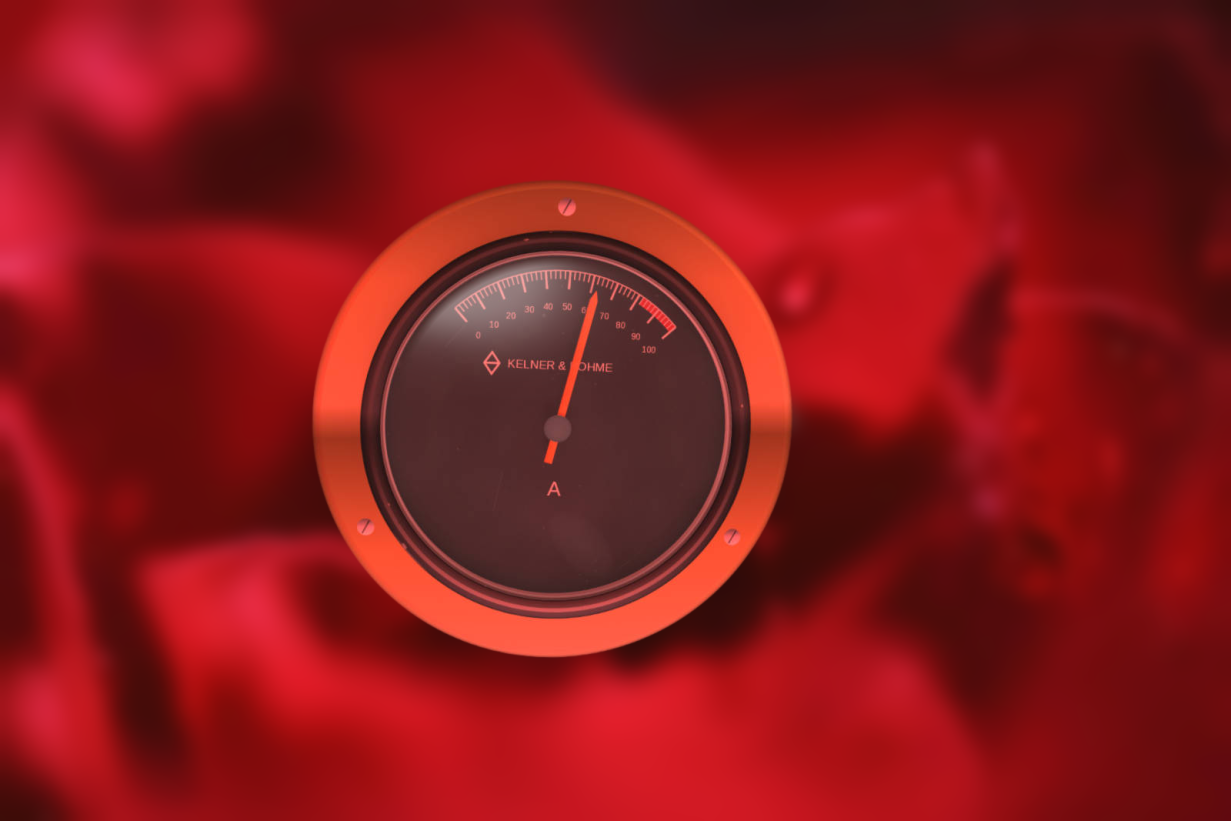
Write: 62 A
